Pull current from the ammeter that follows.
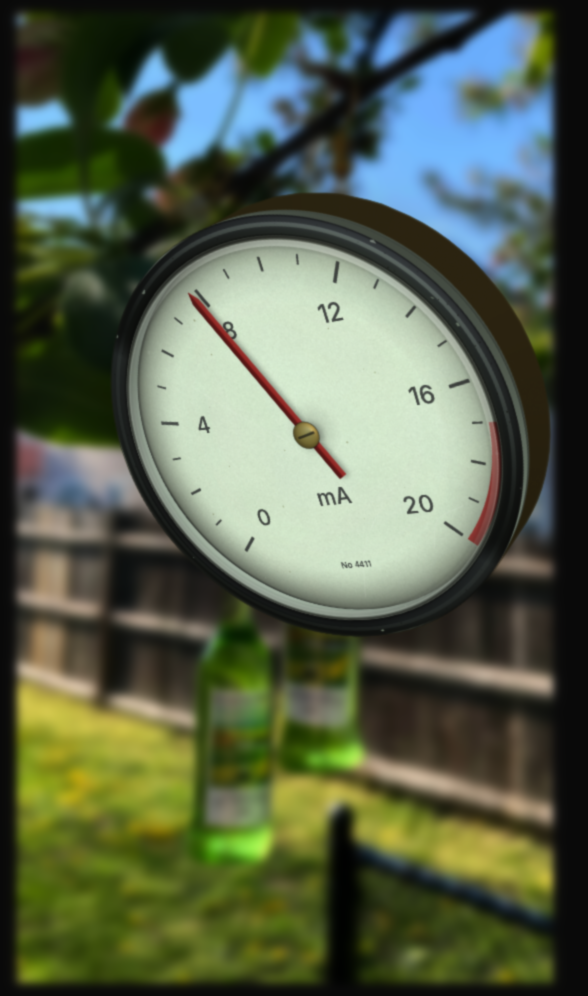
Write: 8 mA
